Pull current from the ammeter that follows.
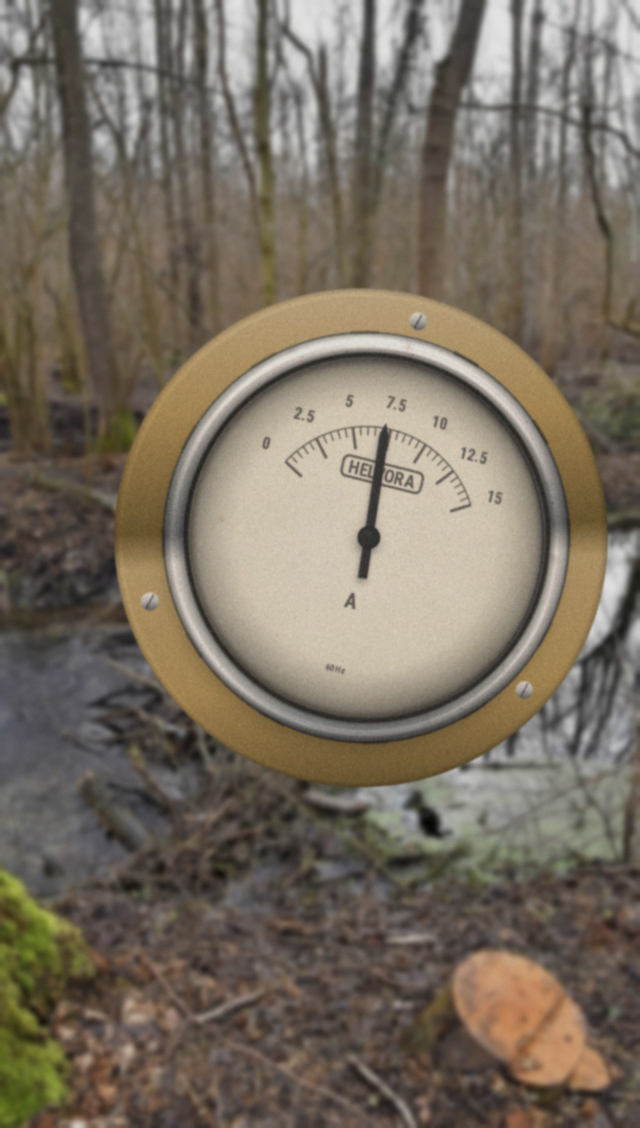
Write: 7 A
